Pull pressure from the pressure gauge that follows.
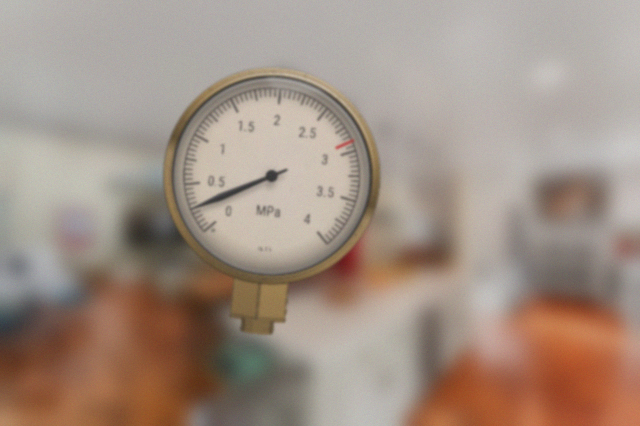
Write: 0.25 MPa
